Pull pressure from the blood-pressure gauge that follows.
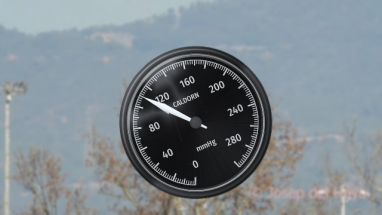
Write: 110 mmHg
